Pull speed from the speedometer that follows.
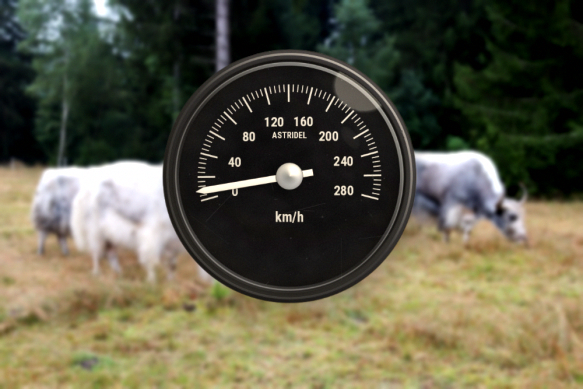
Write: 8 km/h
